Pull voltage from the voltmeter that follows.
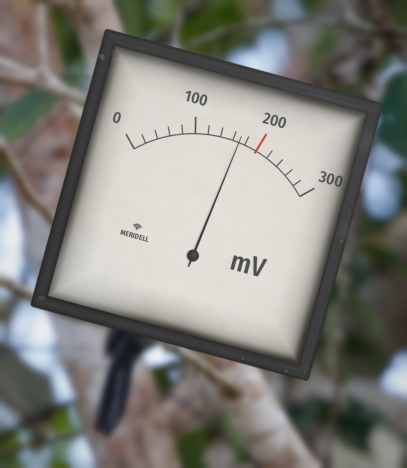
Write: 170 mV
